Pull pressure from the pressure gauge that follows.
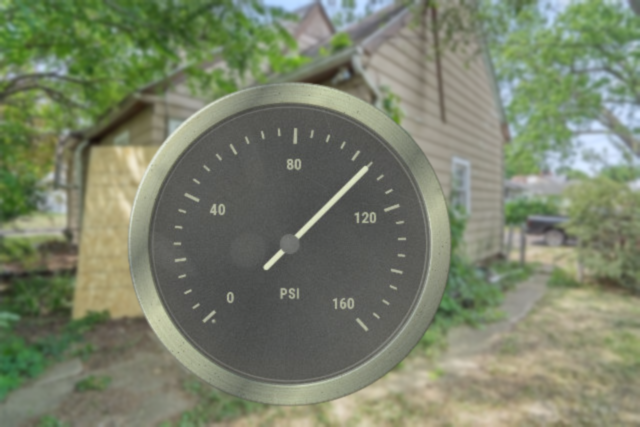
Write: 105 psi
